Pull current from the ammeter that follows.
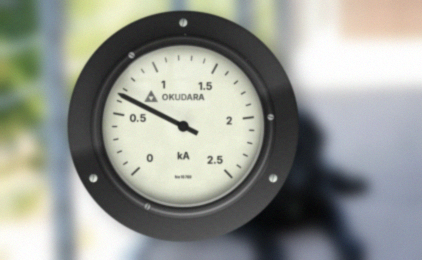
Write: 0.65 kA
